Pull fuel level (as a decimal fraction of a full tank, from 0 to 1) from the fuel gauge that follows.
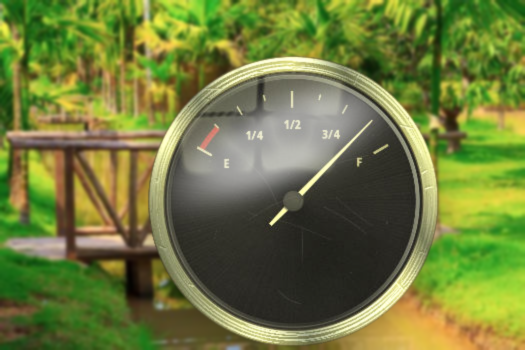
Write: 0.875
